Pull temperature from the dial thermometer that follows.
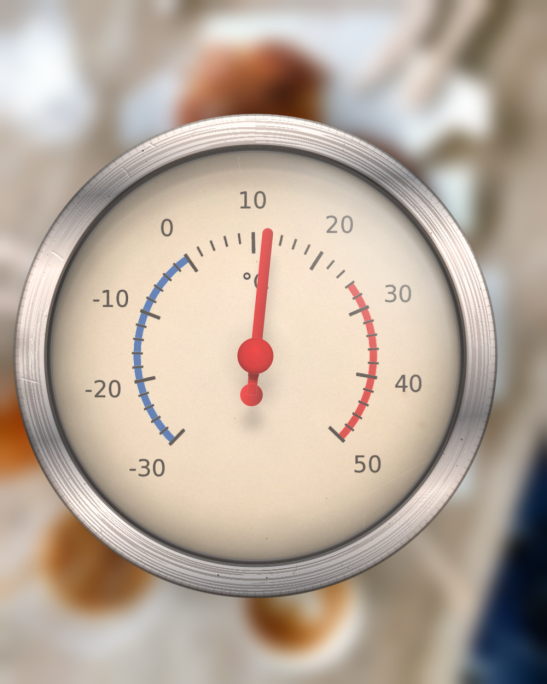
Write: 12 °C
